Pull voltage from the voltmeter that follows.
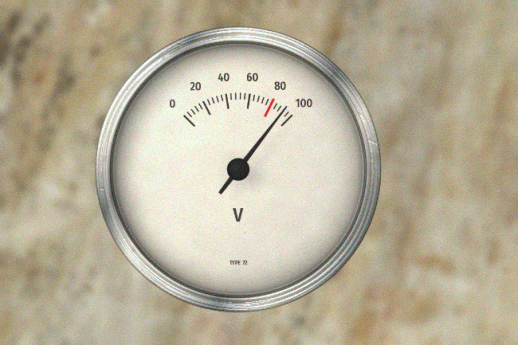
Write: 92 V
